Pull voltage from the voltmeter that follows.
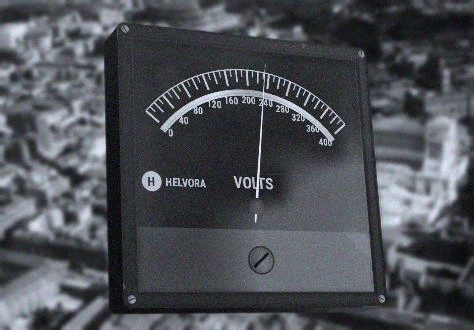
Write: 230 V
